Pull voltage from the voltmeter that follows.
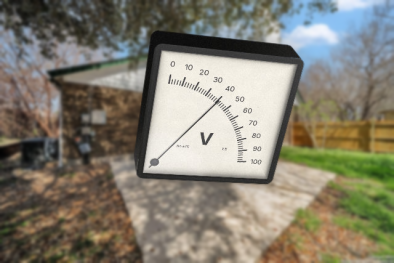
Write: 40 V
